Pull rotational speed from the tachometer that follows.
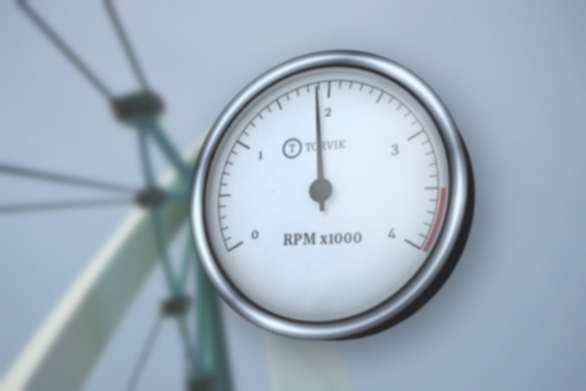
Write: 1900 rpm
